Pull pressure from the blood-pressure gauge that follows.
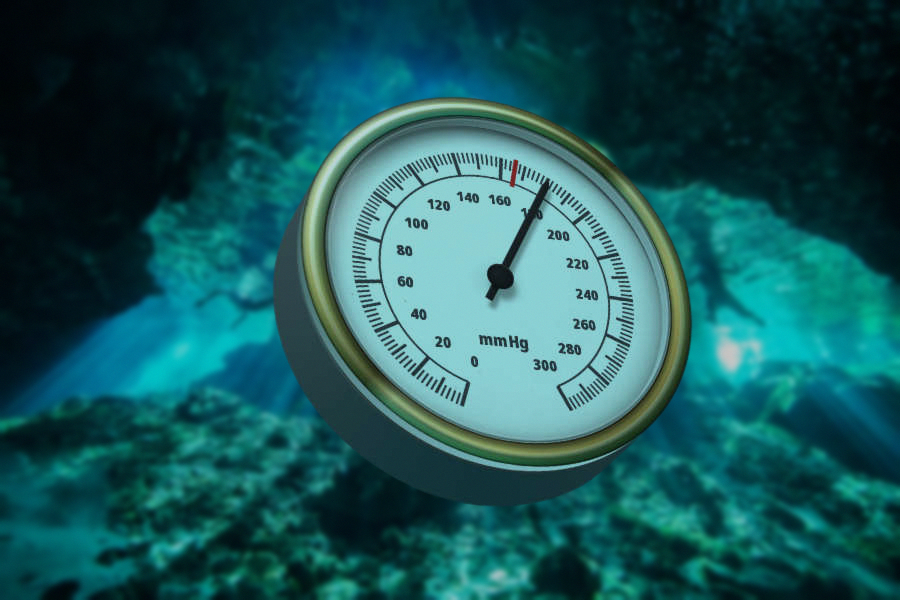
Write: 180 mmHg
